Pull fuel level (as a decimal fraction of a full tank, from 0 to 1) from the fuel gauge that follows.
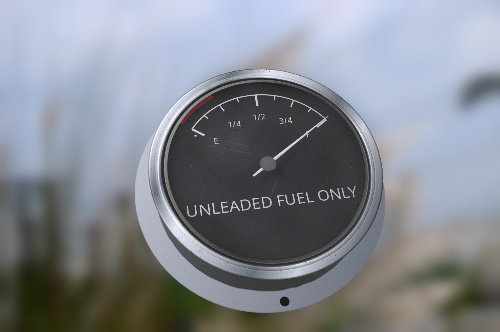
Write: 1
